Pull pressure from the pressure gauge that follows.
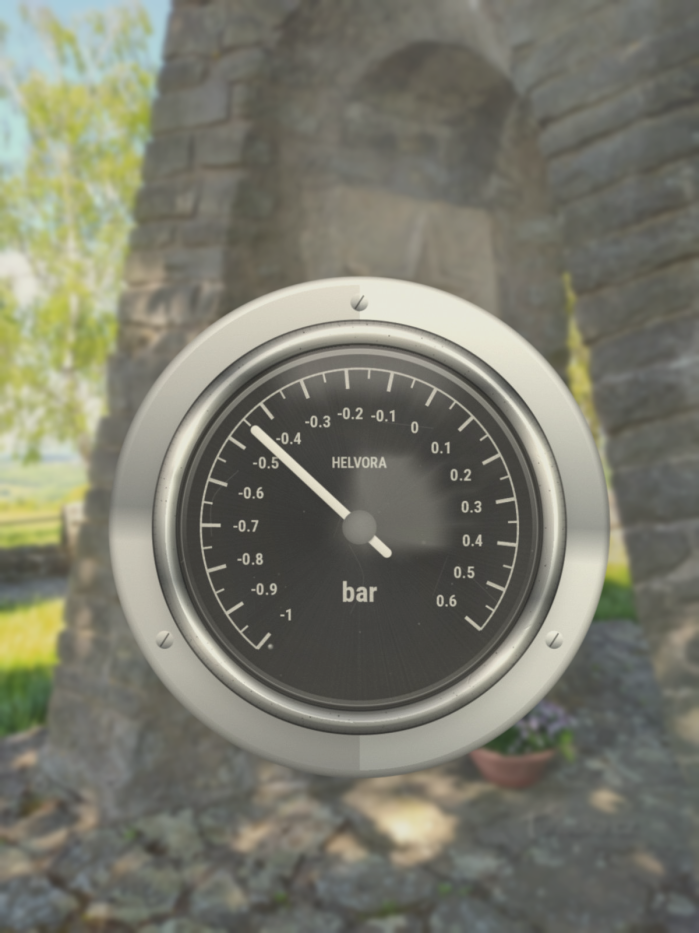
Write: -0.45 bar
